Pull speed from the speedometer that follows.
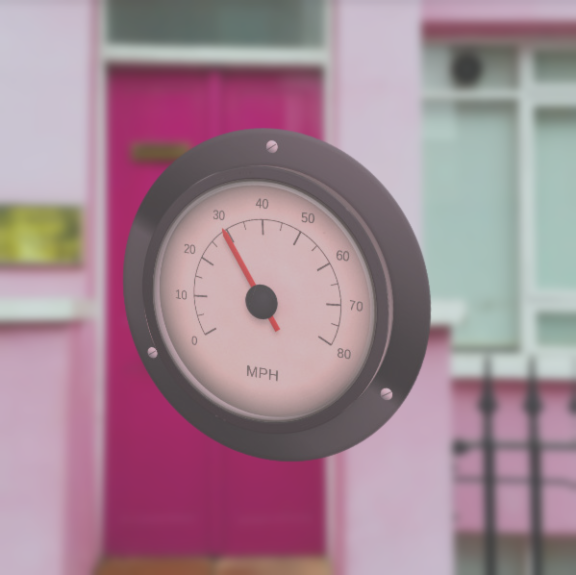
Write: 30 mph
